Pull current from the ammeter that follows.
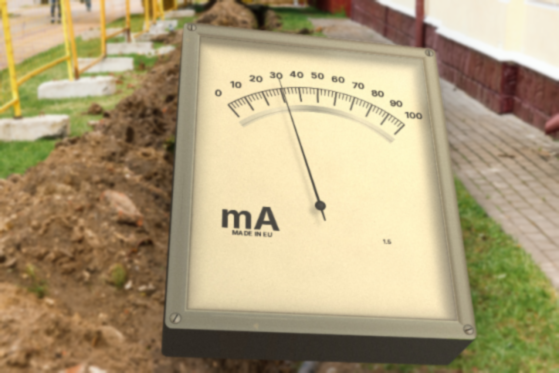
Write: 30 mA
